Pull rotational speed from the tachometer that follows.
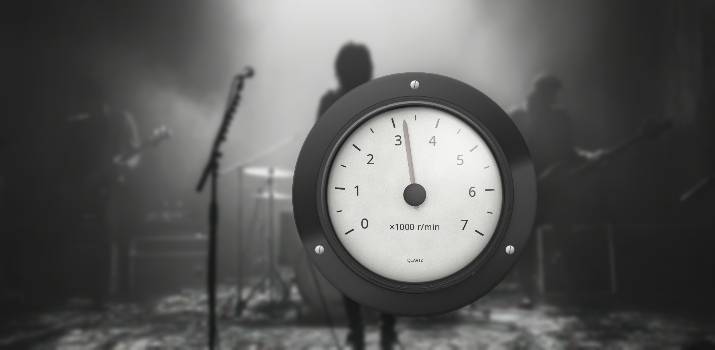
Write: 3250 rpm
